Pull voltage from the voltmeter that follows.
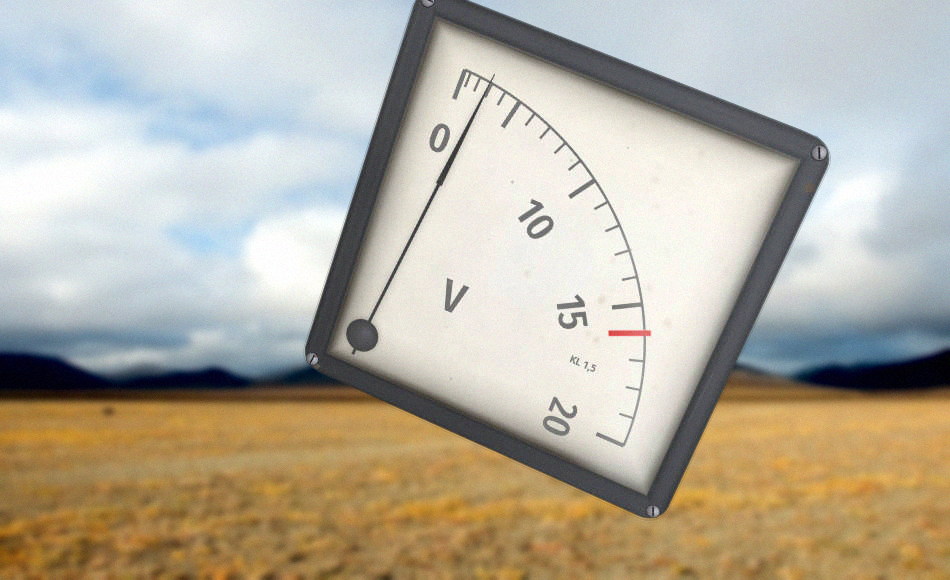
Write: 3 V
